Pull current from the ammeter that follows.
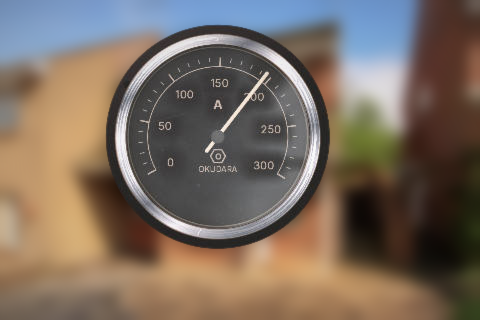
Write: 195 A
